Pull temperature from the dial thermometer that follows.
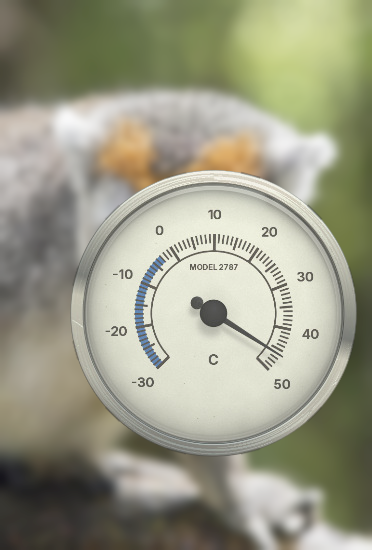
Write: 46 °C
